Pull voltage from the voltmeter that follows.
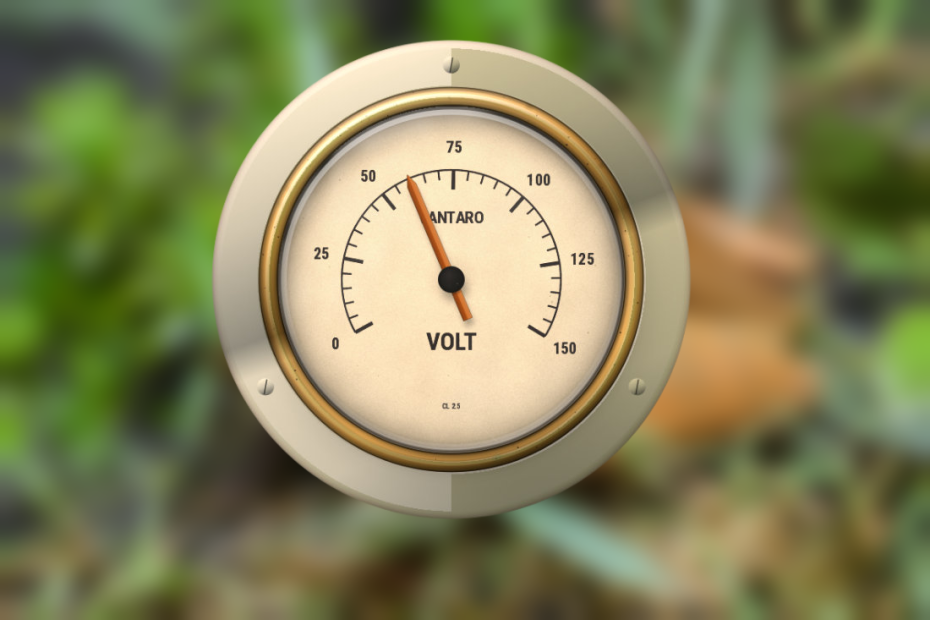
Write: 60 V
